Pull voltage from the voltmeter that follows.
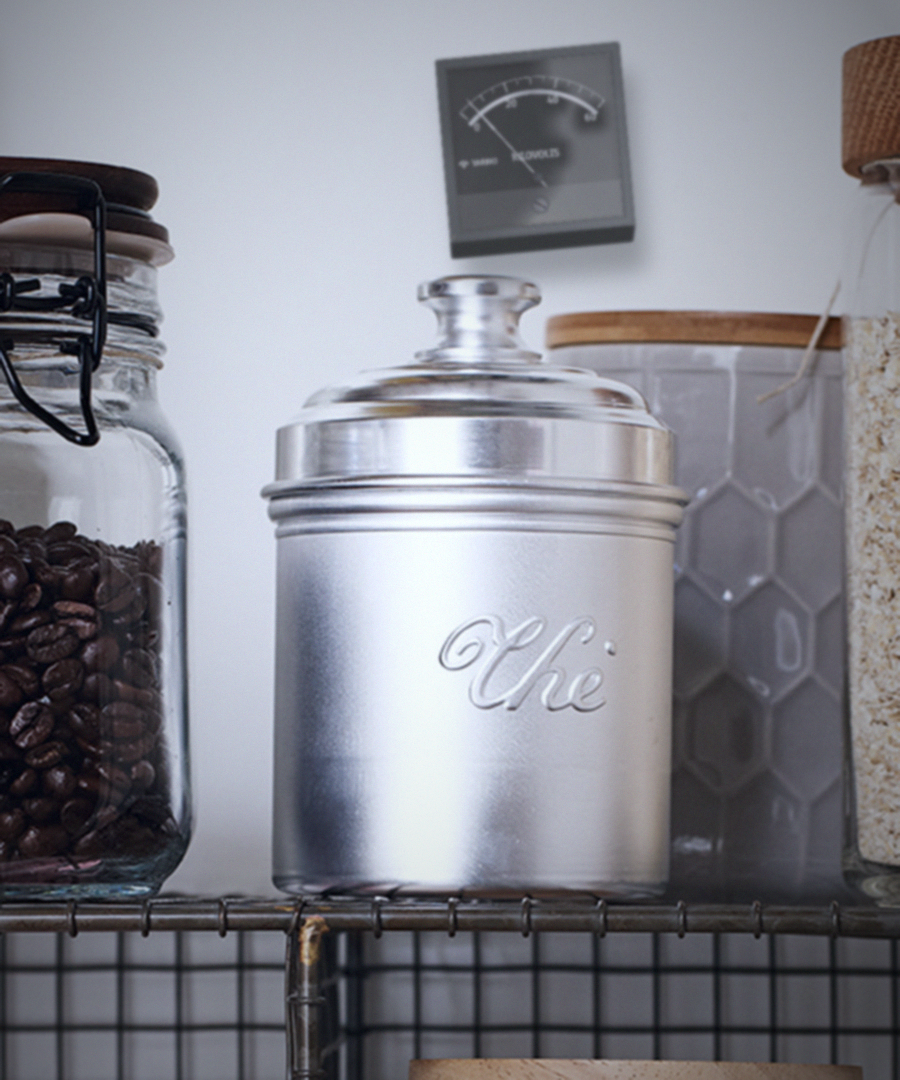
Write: 5 kV
